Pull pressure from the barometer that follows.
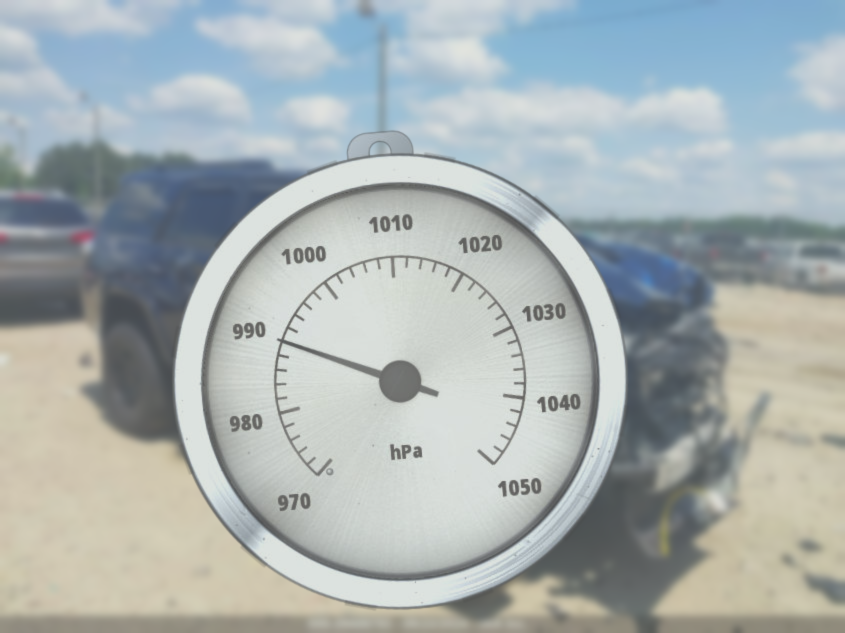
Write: 990 hPa
